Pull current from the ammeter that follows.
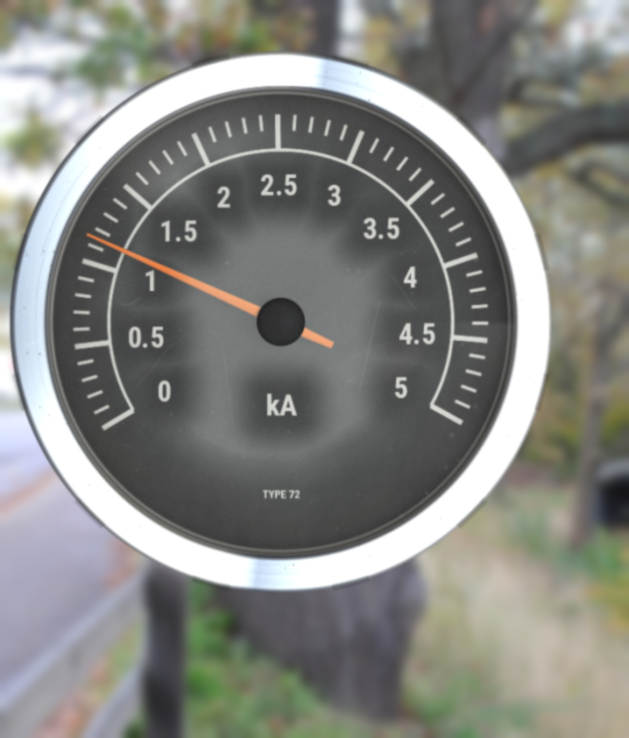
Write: 1.15 kA
